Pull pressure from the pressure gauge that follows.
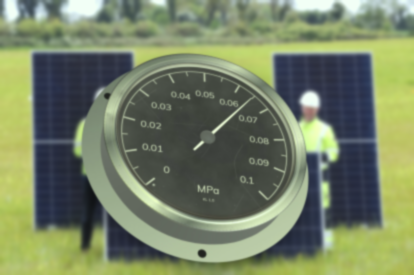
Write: 0.065 MPa
